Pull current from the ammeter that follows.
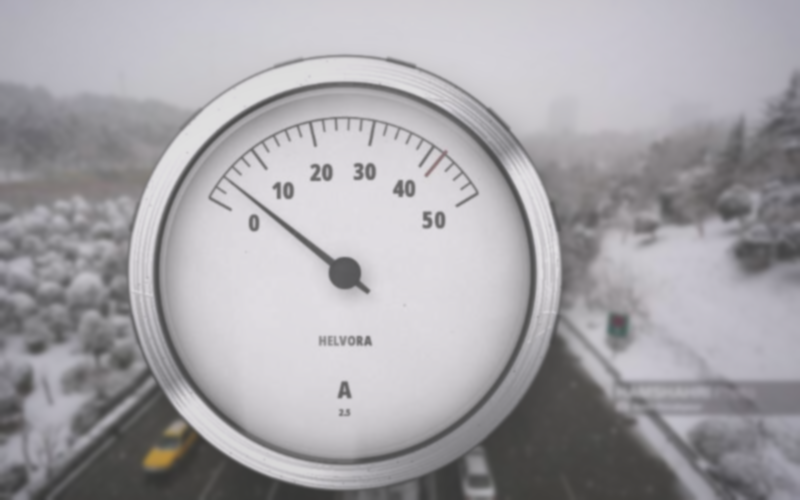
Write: 4 A
